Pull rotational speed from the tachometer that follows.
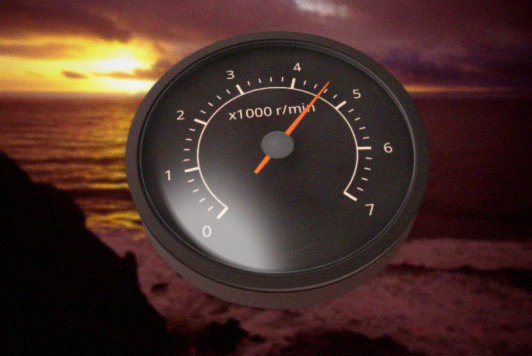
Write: 4600 rpm
